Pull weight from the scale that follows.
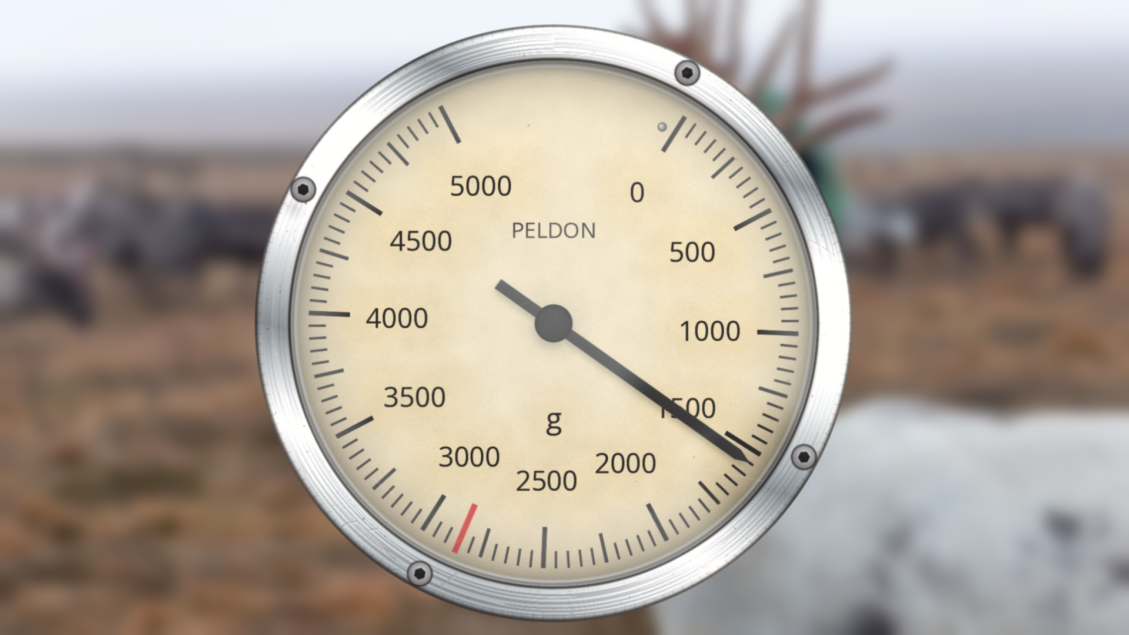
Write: 1550 g
